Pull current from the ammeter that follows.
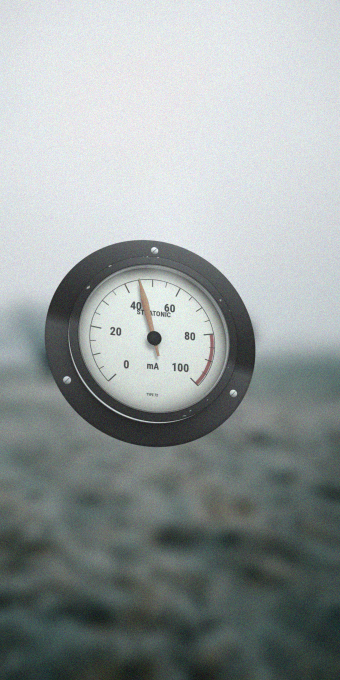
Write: 45 mA
